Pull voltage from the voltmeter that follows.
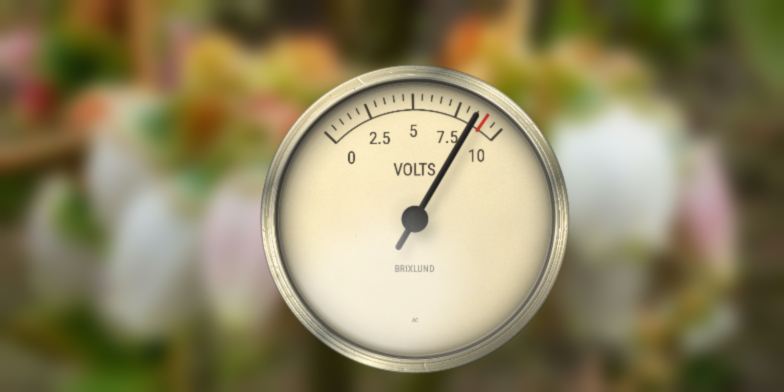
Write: 8.5 V
